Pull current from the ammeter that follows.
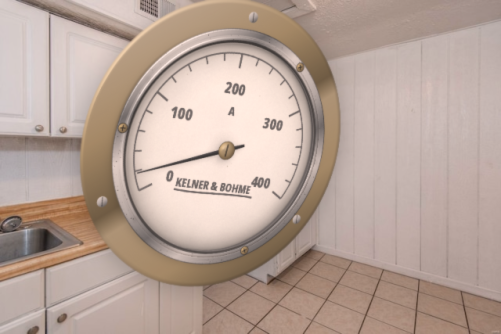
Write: 20 A
